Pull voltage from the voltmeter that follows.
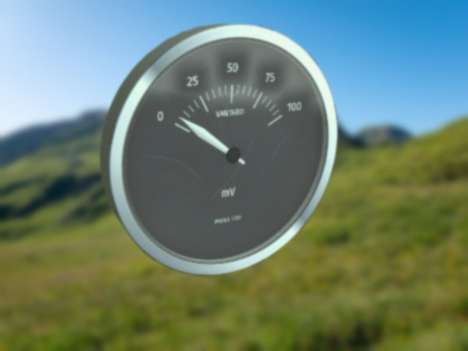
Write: 5 mV
